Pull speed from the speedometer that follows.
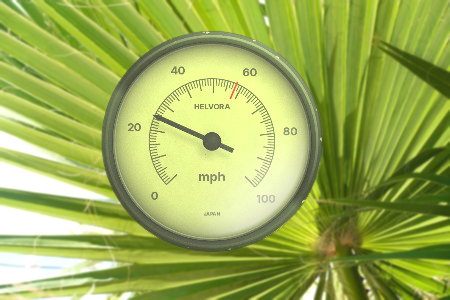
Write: 25 mph
